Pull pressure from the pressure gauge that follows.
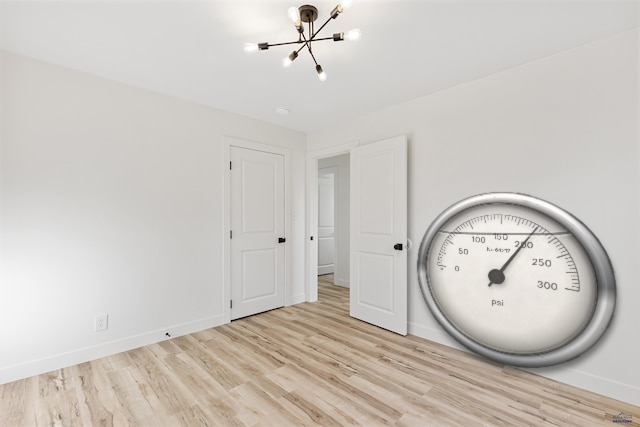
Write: 200 psi
